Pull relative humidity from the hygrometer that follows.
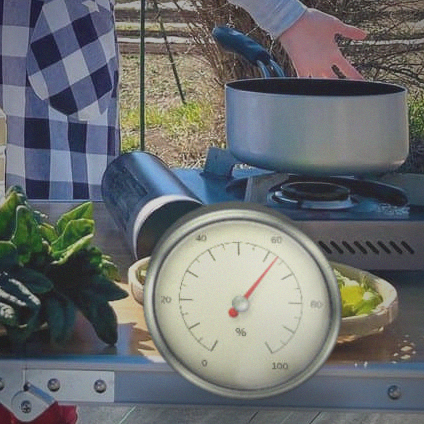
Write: 62.5 %
